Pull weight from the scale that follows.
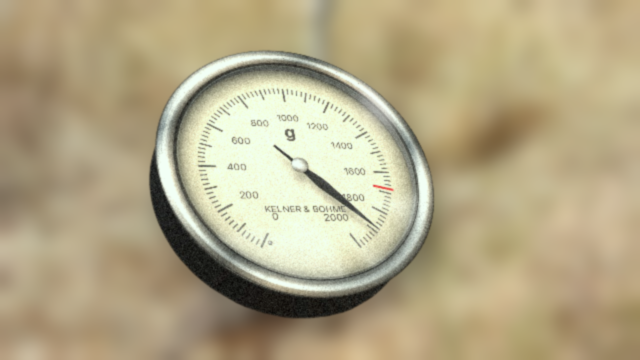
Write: 1900 g
